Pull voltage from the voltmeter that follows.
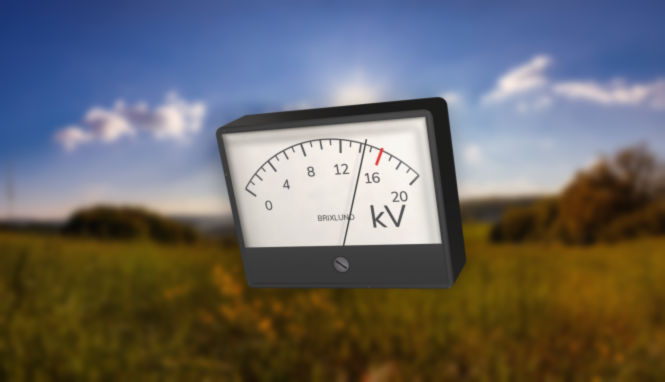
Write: 14.5 kV
